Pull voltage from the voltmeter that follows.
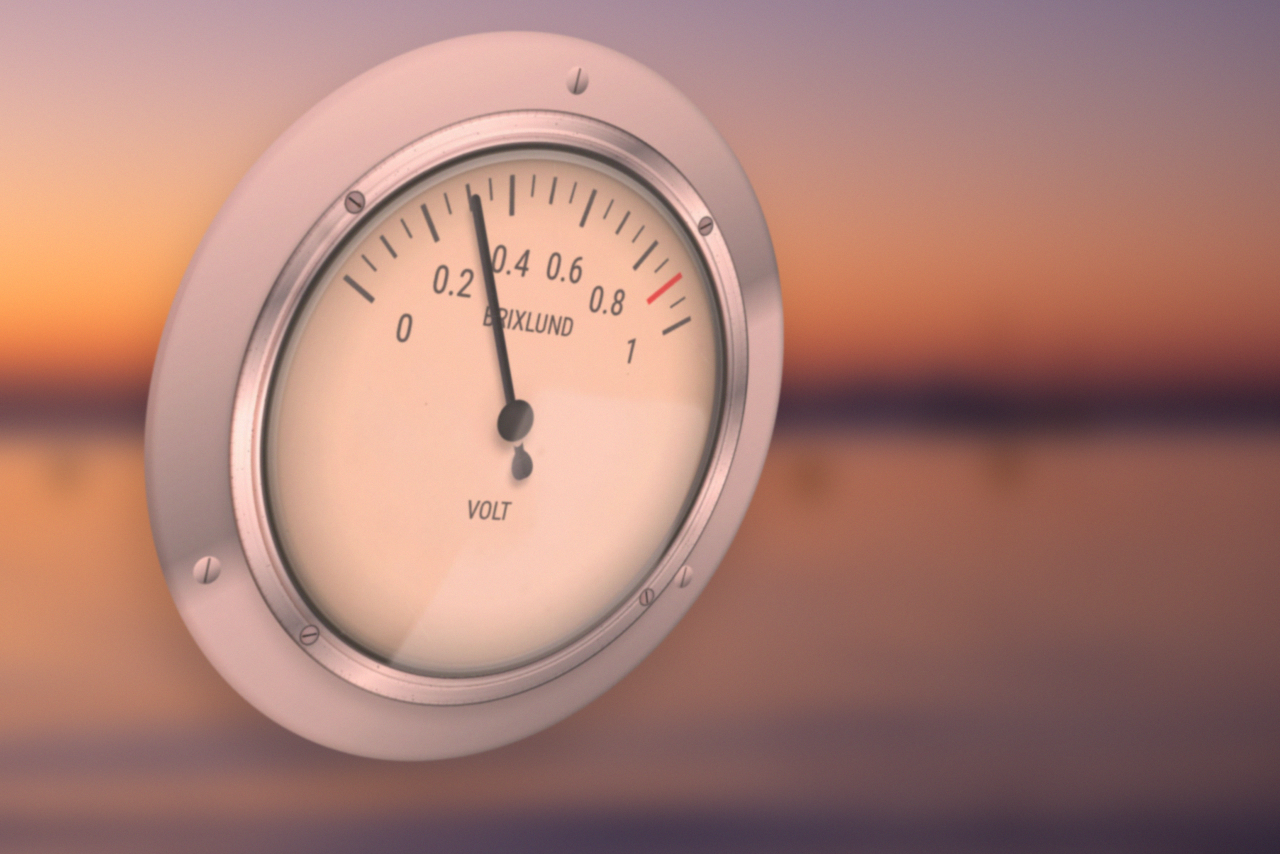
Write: 0.3 V
